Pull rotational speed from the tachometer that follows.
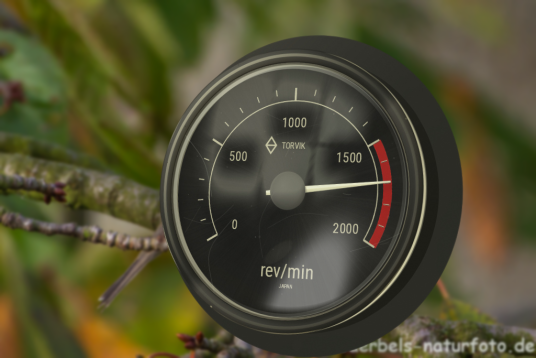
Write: 1700 rpm
